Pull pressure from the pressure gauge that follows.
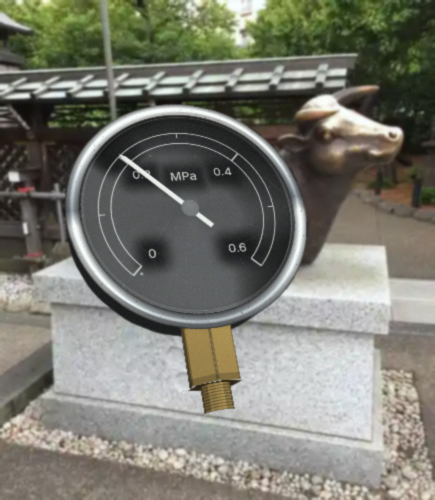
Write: 0.2 MPa
